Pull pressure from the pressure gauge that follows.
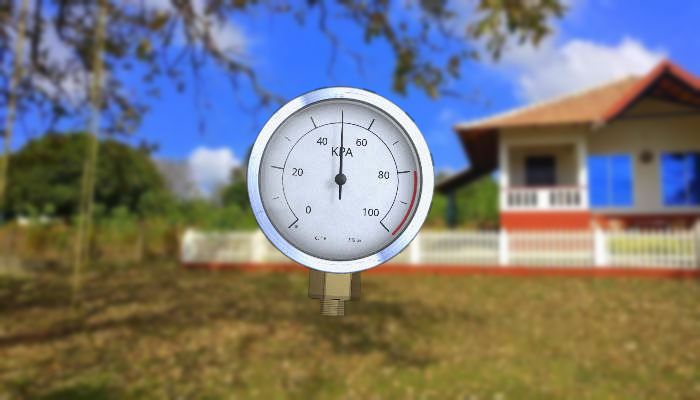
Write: 50 kPa
